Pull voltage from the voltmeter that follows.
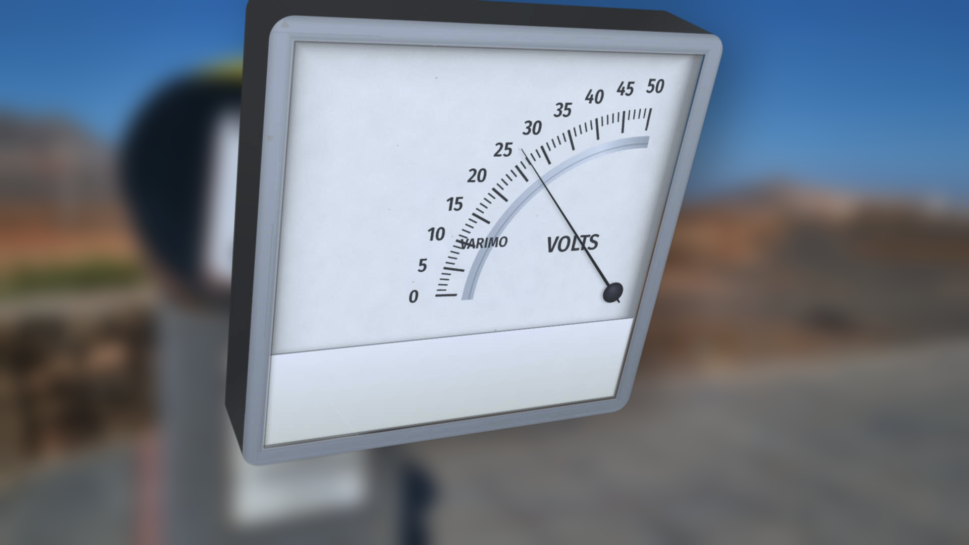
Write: 27 V
